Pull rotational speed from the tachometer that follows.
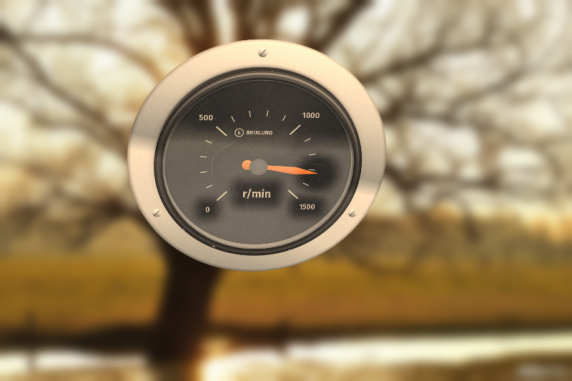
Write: 1300 rpm
